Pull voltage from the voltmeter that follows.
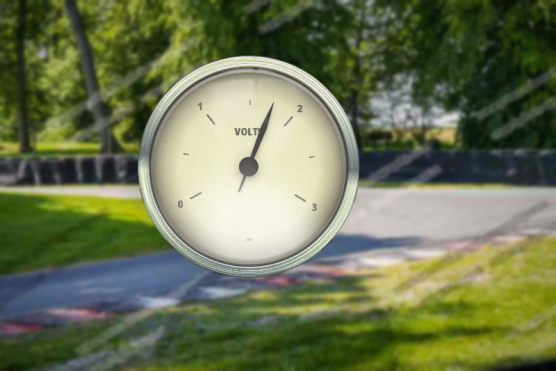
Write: 1.75 V
